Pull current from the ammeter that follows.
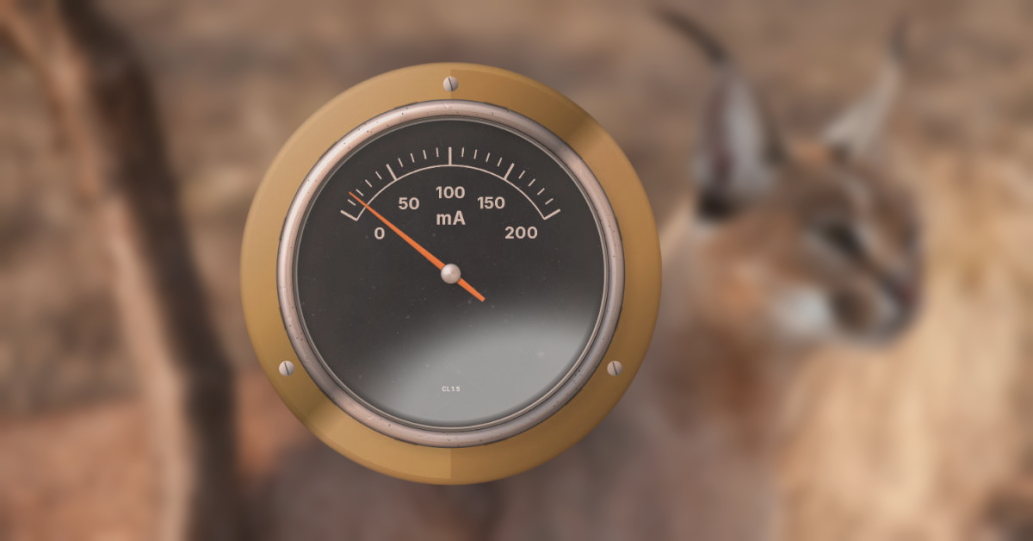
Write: 15 mA
